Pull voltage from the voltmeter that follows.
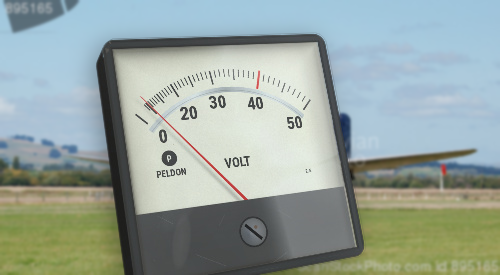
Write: 10 V
